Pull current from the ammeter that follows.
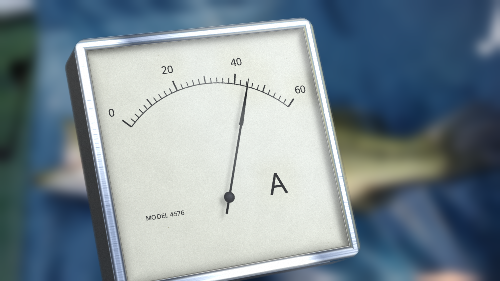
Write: 44 A
